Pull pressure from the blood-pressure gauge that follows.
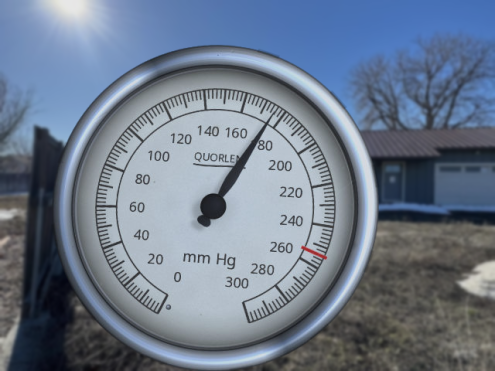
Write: 176 mmHg
